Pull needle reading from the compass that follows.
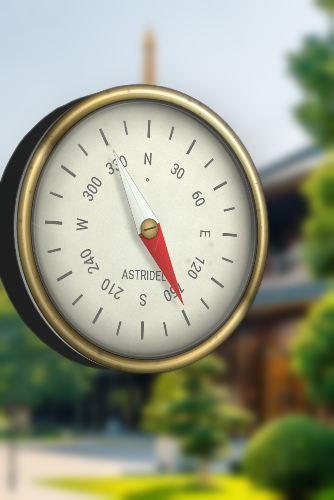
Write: 150 °
